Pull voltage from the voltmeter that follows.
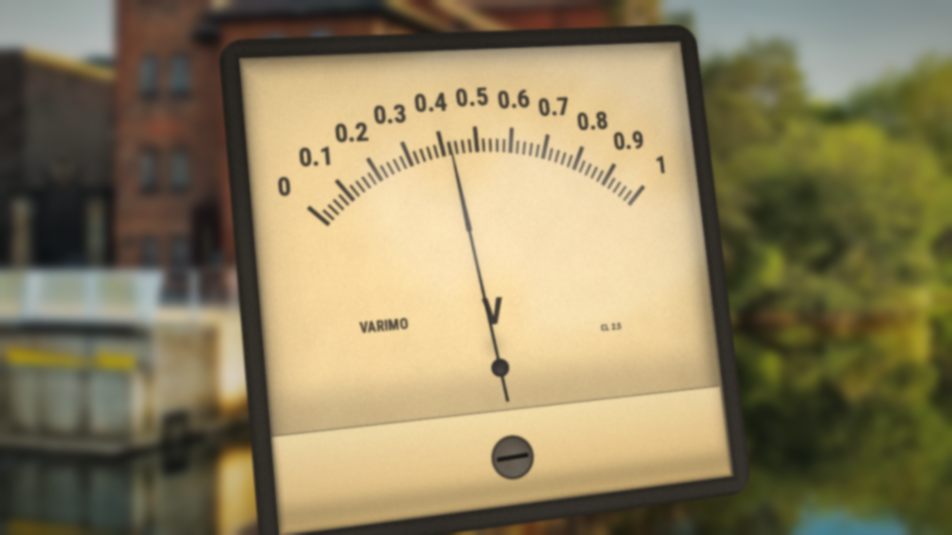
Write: 0.42 V
